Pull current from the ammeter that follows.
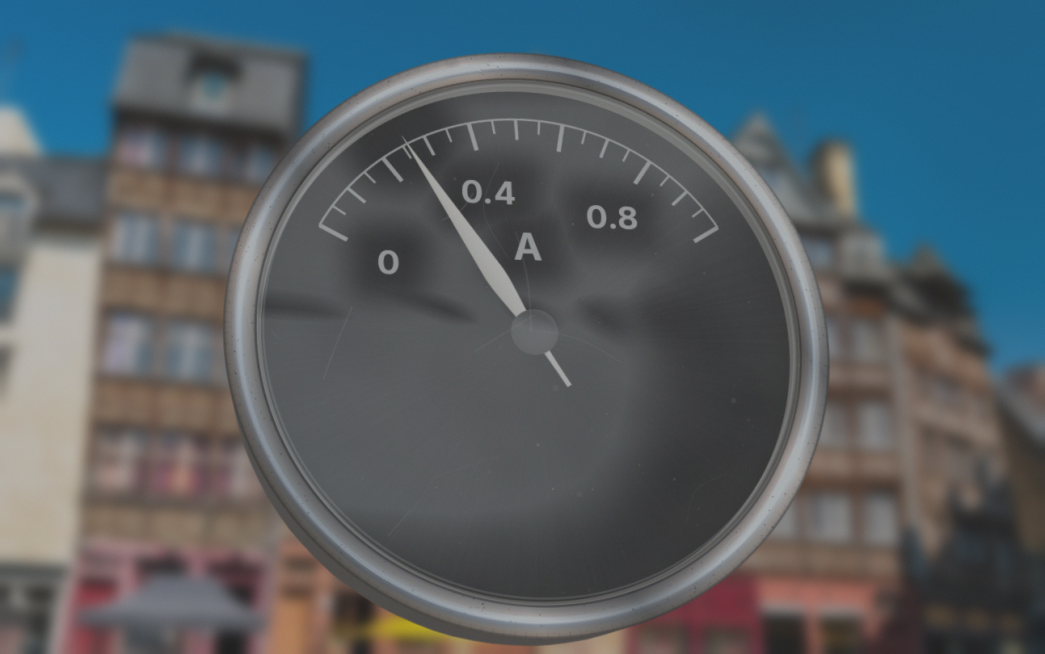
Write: 0.25 A
